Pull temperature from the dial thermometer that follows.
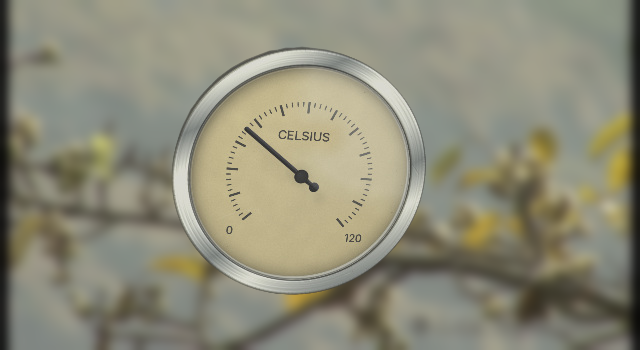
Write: 36 °C
